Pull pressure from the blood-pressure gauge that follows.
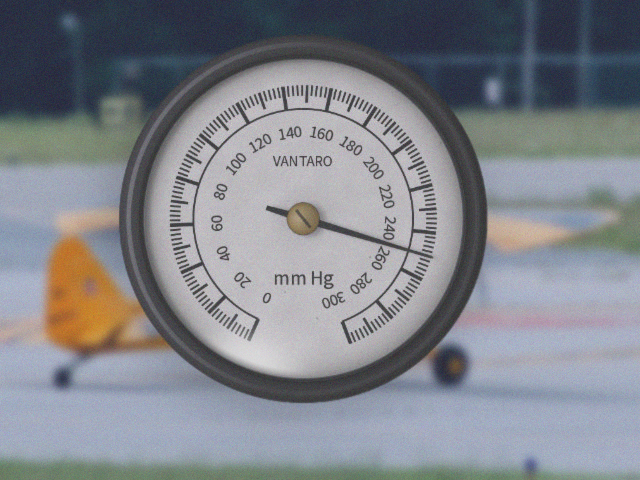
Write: 250 mmHg
